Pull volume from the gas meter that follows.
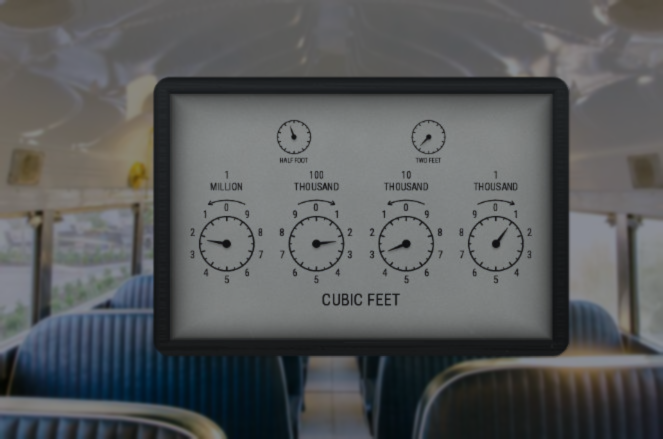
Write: 223100 ft³
